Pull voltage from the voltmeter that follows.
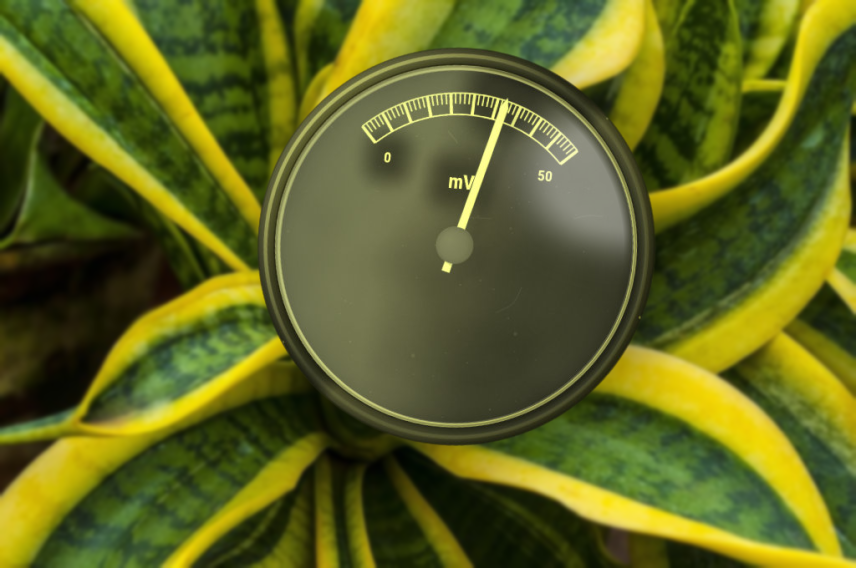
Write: 32 mV
